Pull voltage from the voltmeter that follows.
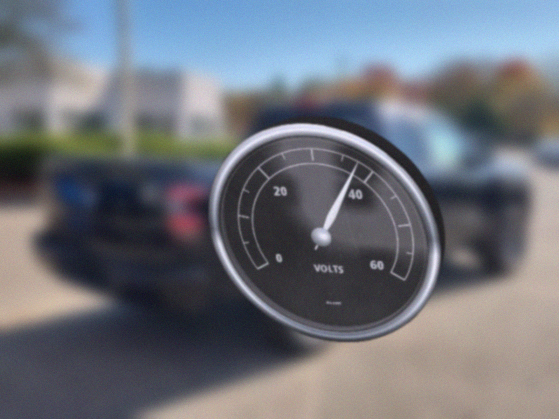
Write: 37.5 V
